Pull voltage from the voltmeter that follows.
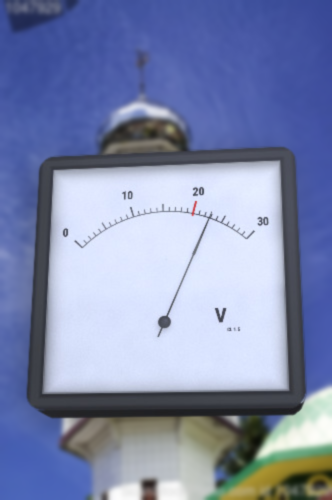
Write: 23 V
